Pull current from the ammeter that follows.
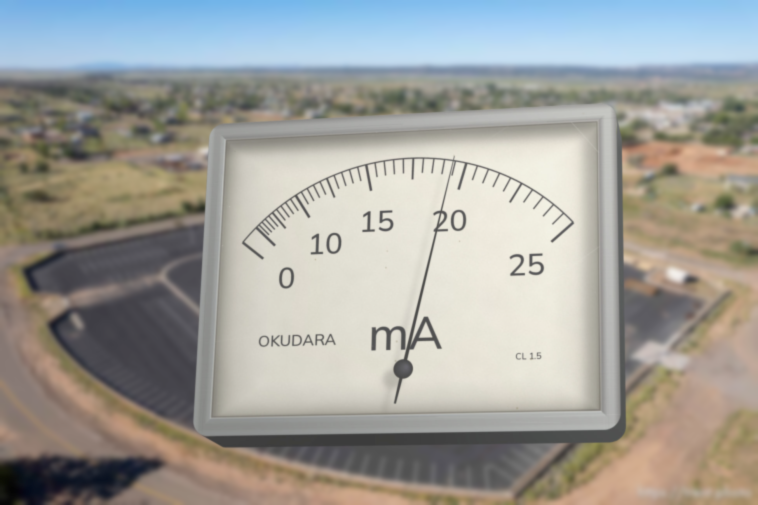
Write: 19.5 mA
